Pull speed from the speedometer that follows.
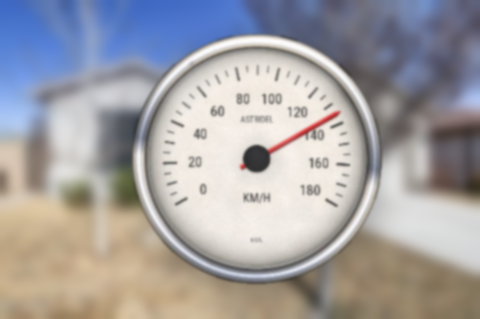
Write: 135 km/h
